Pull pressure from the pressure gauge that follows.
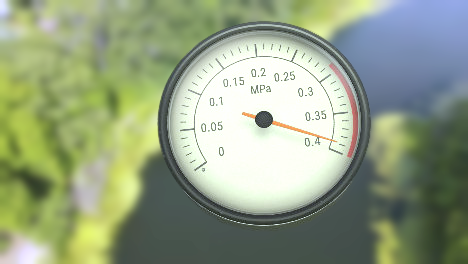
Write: 0.39 MPa
